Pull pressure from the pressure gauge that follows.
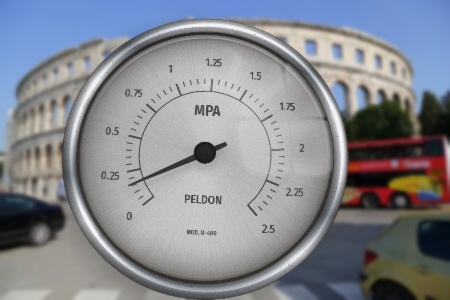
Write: 0.15 MPa
